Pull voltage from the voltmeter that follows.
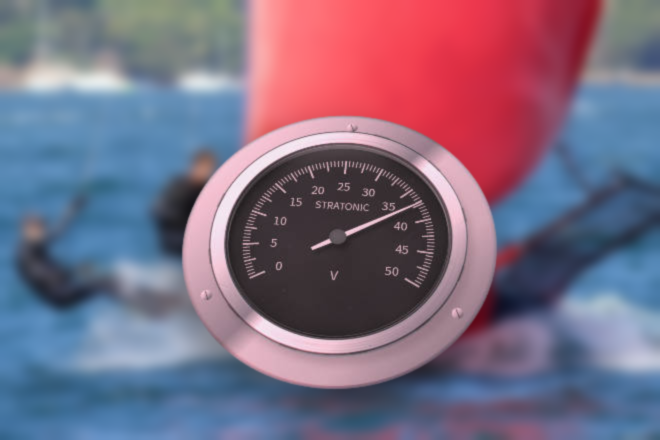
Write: 37.5 V
